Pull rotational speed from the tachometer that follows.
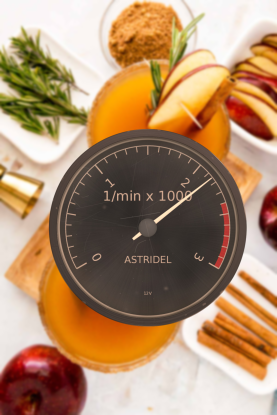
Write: 2150 rpm
